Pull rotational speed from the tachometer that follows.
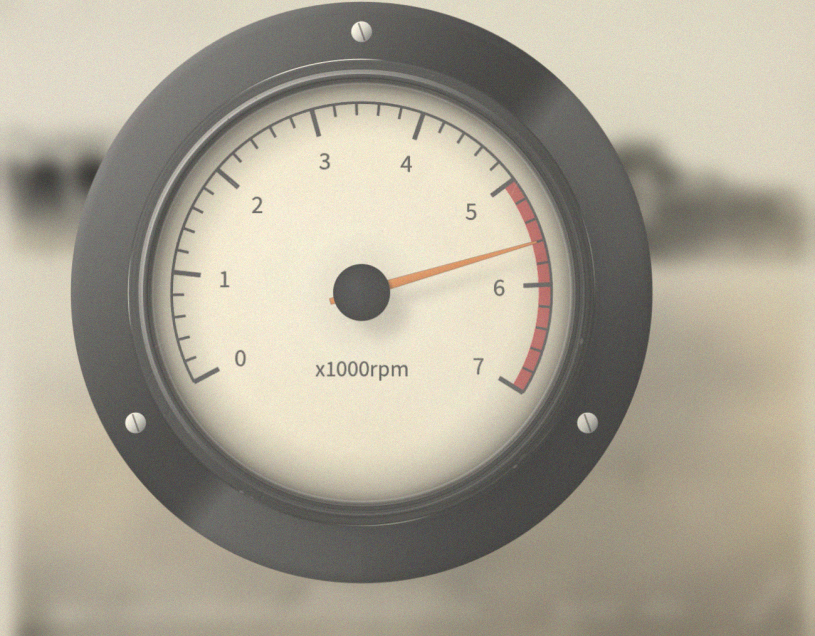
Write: 5600 rpm
